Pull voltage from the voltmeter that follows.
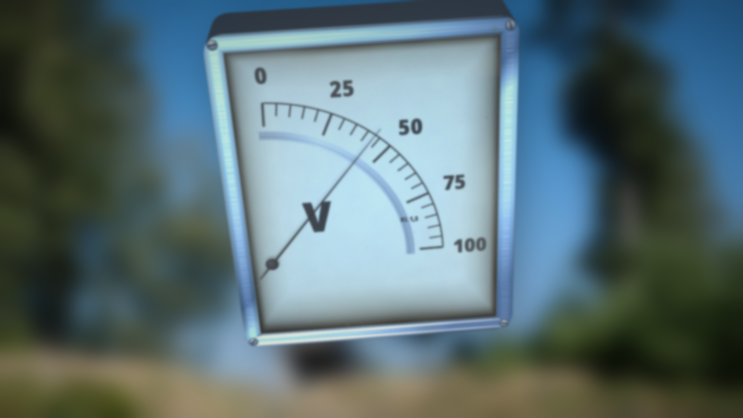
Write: 42.5 V
